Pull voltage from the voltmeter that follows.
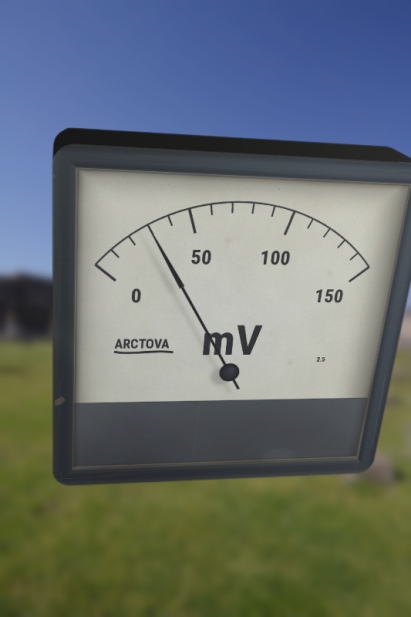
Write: 30 mV
